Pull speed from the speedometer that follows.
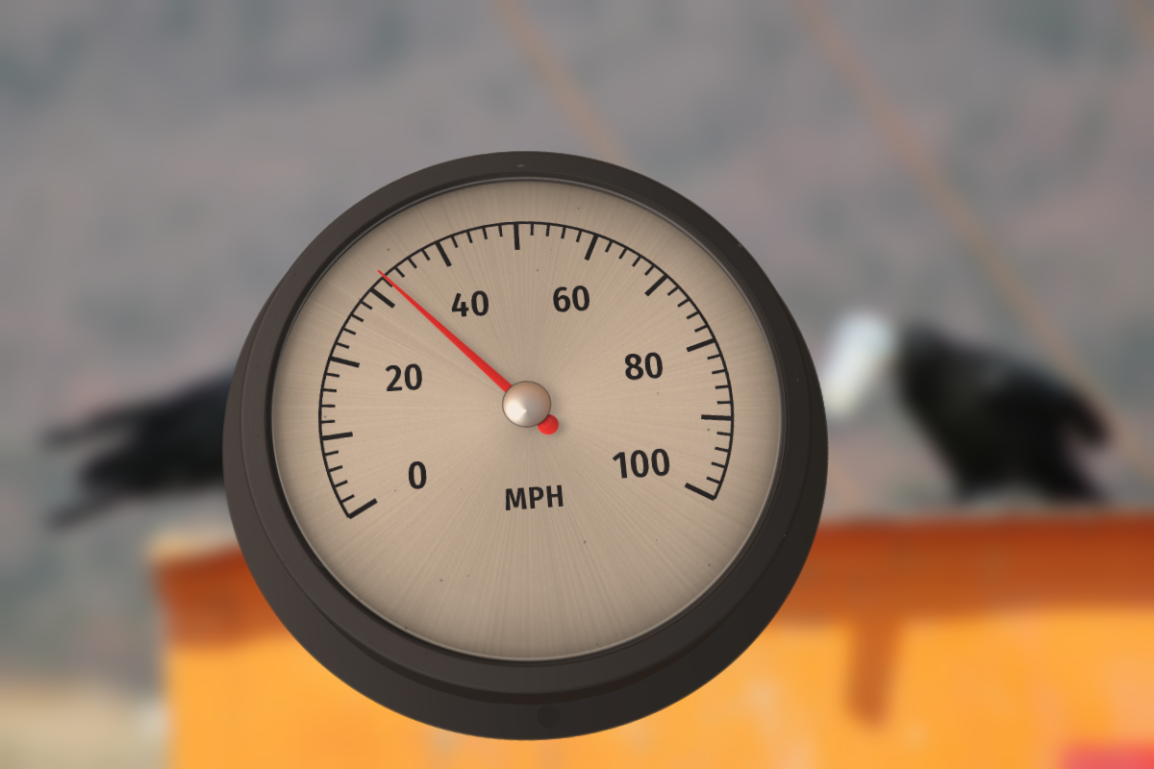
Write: 32 mph
